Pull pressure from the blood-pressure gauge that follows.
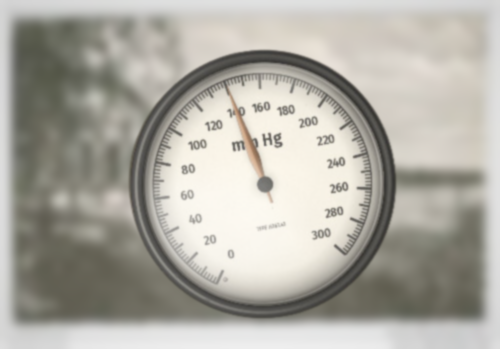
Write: 140 mmHg
